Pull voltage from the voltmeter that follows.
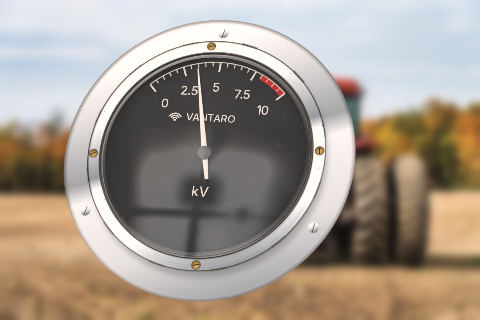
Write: 3.5 kV
